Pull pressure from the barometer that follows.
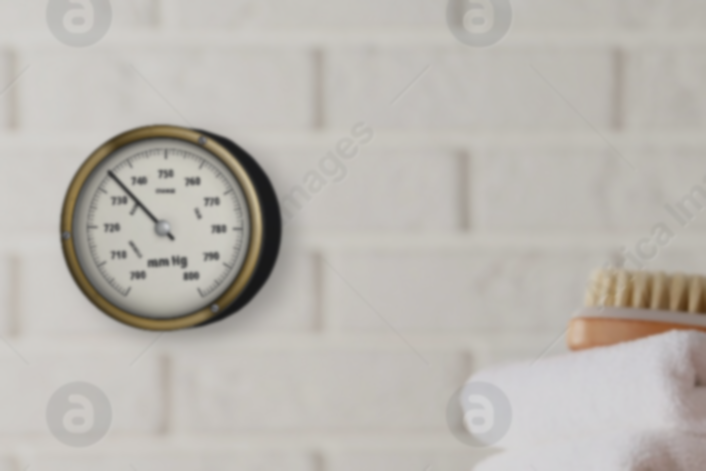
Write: 735 mmHg
